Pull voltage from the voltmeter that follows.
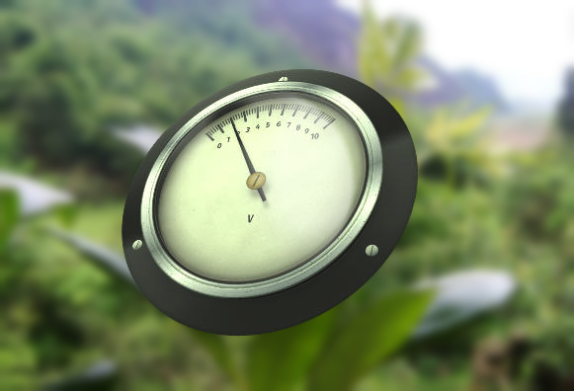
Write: 2 V
